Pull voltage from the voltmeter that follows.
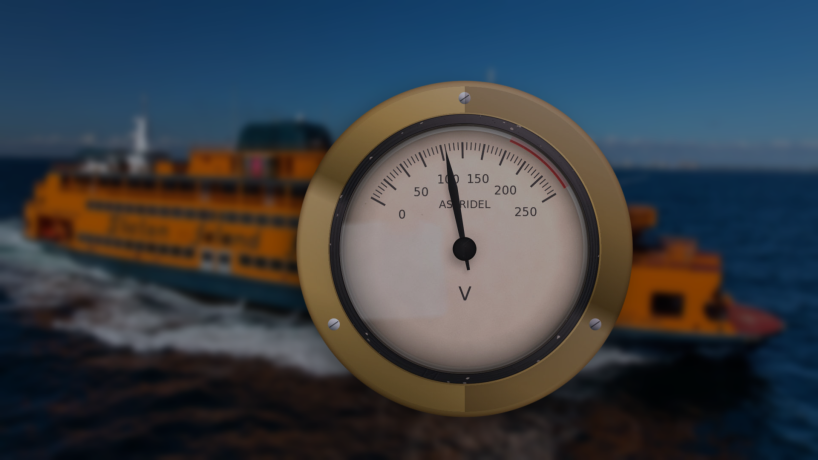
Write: 105 V
